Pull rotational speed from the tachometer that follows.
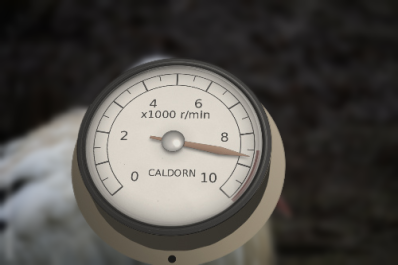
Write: 8750 rpm
